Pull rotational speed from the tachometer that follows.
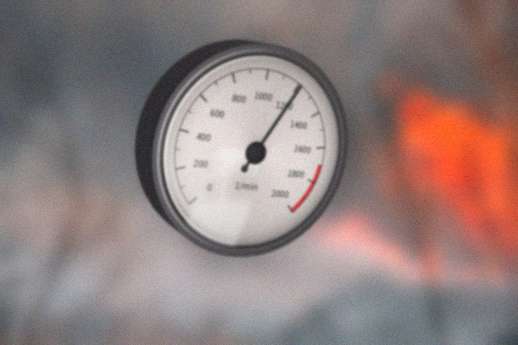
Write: 1200 rpm
